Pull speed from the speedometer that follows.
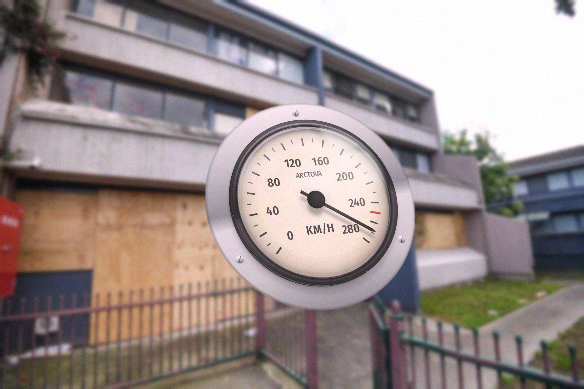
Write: 270 km/h
